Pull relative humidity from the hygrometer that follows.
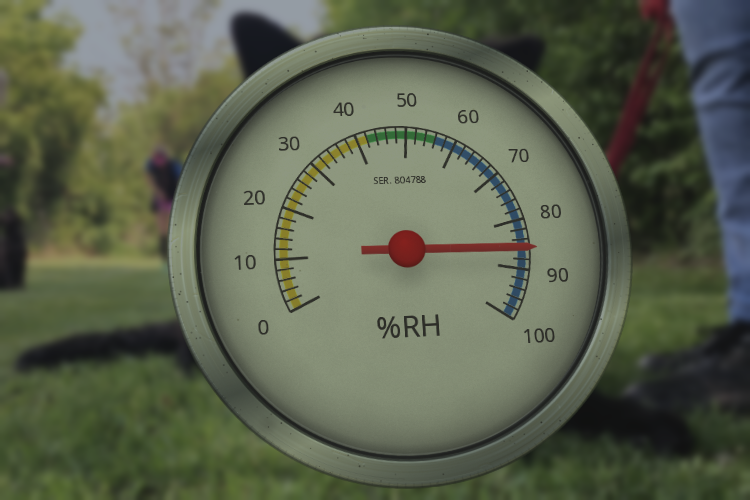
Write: 86 %
